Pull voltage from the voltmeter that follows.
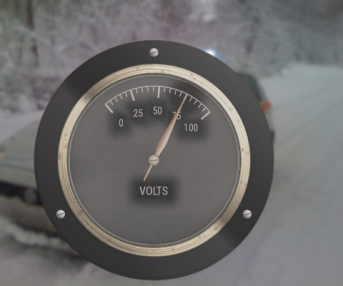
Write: 75 V
